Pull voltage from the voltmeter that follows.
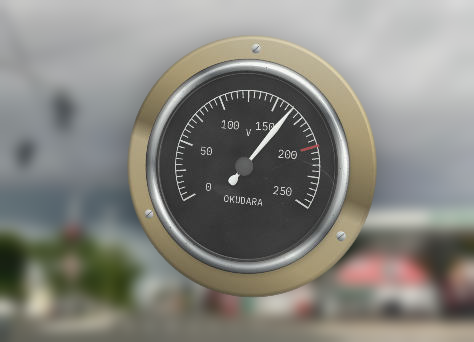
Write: 165 V
